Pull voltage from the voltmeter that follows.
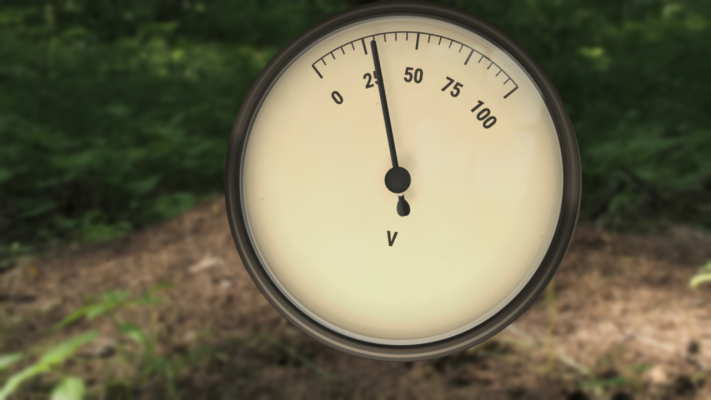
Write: 30 V
